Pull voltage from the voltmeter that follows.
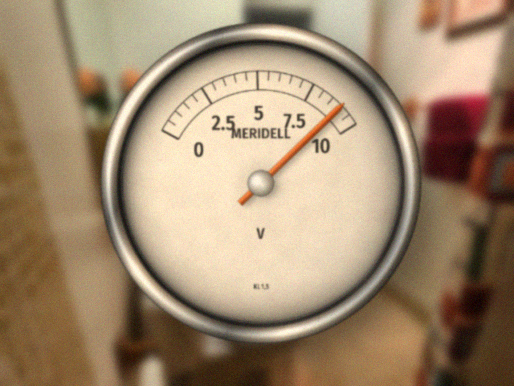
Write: 9 V
